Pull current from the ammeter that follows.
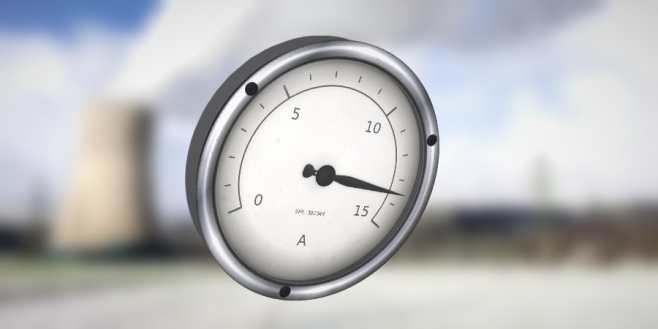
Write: 13.5 A
